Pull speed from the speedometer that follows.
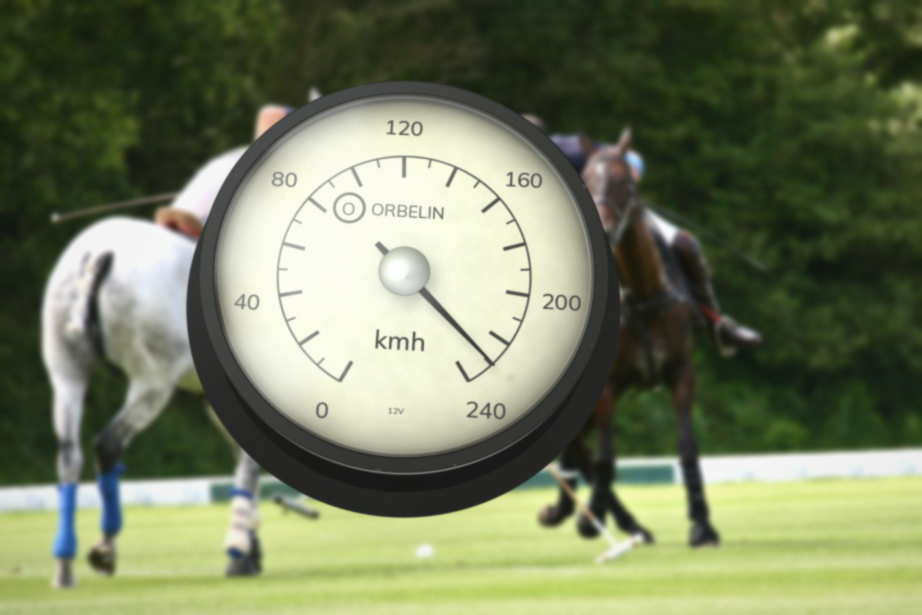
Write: 230 km/h
